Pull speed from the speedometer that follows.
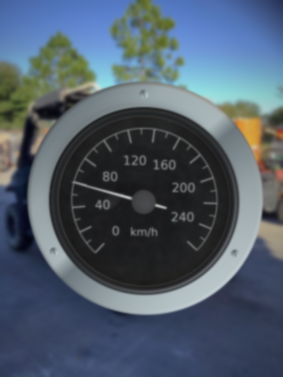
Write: 60 km/h
